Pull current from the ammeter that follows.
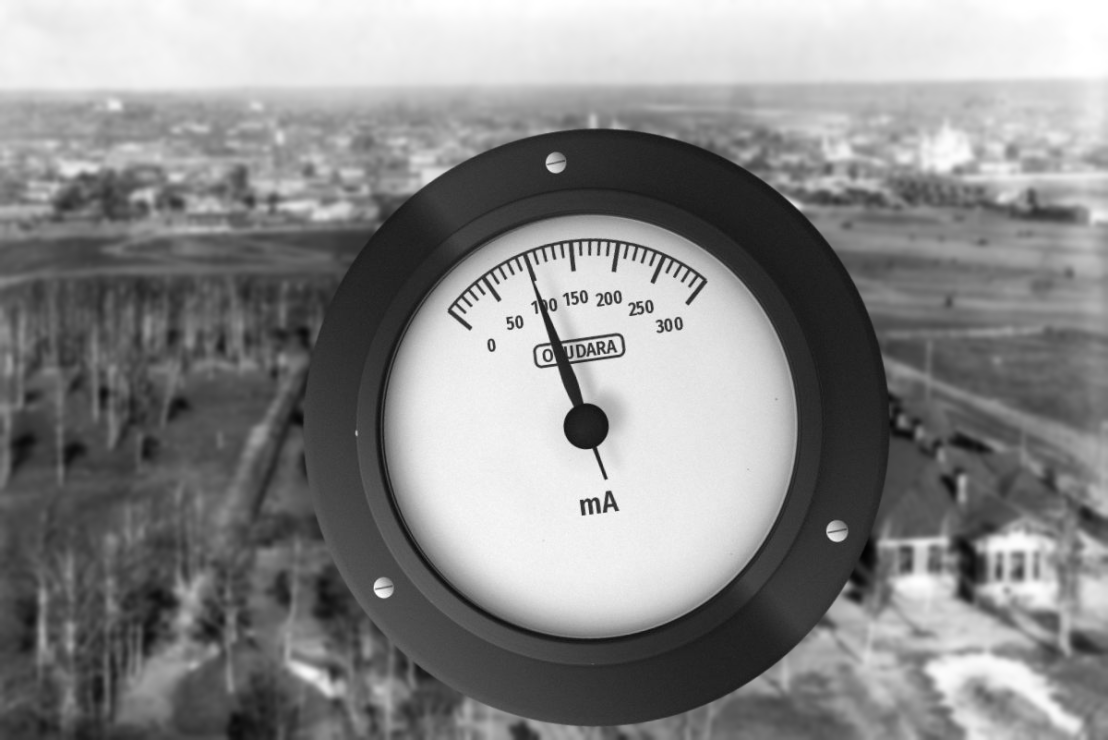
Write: 100 mA
